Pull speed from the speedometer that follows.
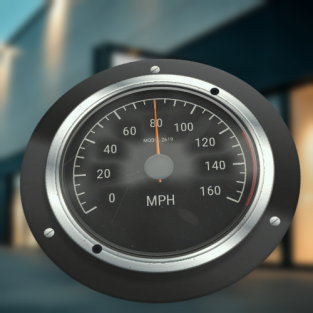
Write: 80 mph
